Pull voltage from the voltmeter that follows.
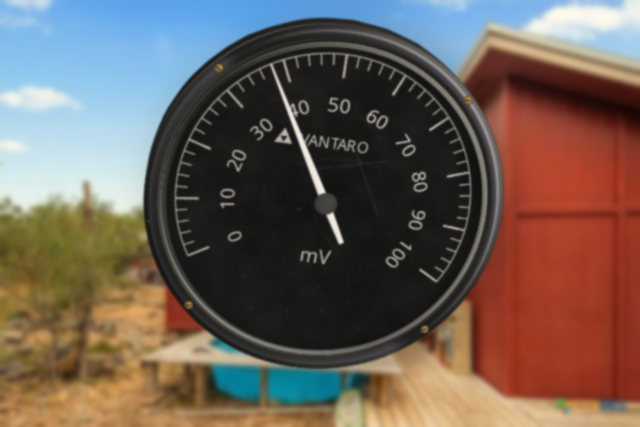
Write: 38 mV
